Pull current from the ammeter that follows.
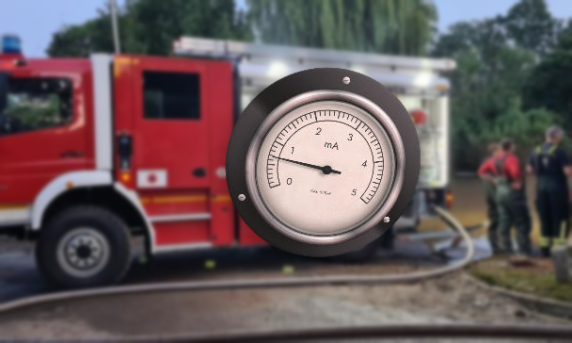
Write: 0.7 mA
